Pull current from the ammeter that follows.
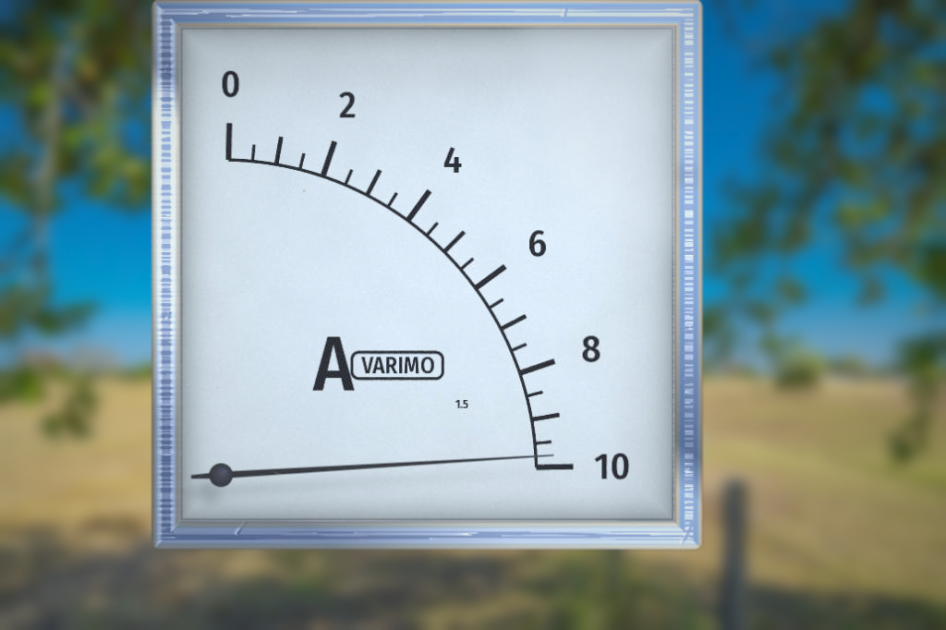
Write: 9.75 A
